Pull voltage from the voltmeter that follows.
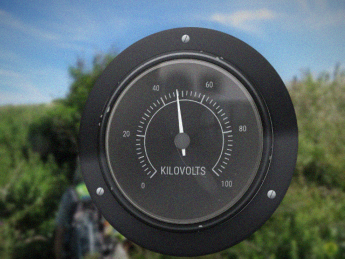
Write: 48 kV
